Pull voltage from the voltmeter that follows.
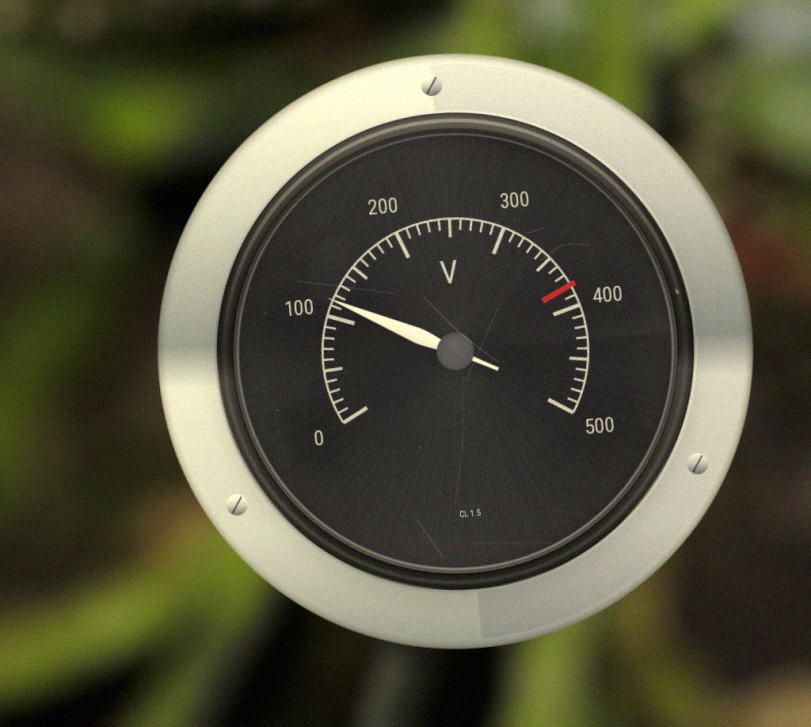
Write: 115 V
